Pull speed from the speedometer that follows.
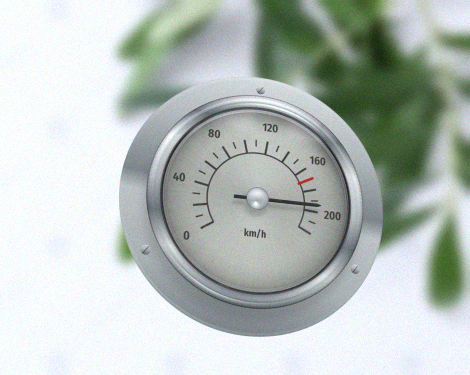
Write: 195 km/h
